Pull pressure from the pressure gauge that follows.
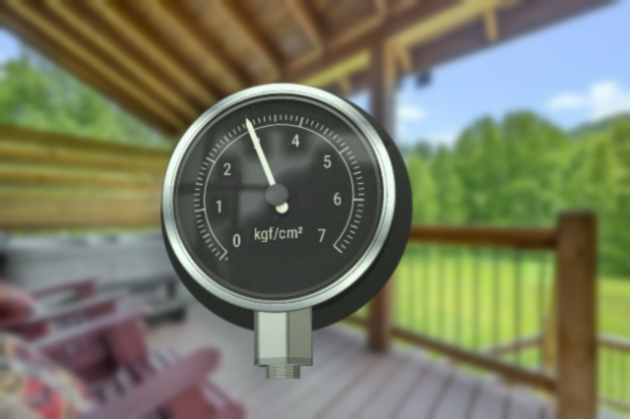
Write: 3 kg/cm²
